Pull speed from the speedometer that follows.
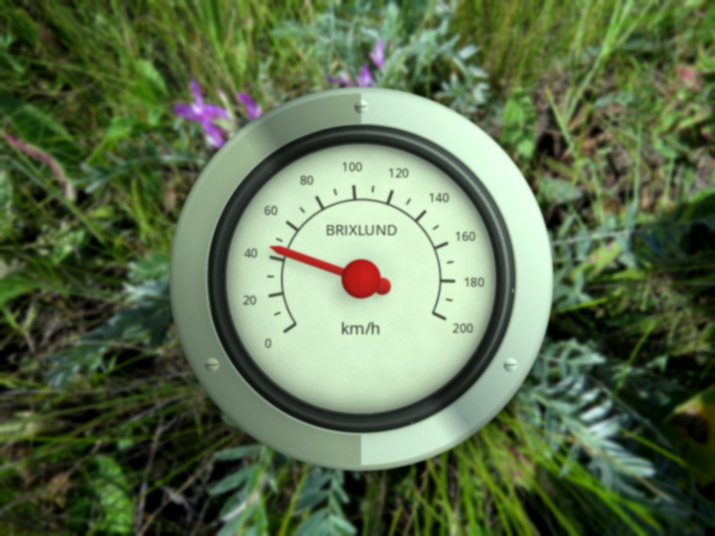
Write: 45 km/h
